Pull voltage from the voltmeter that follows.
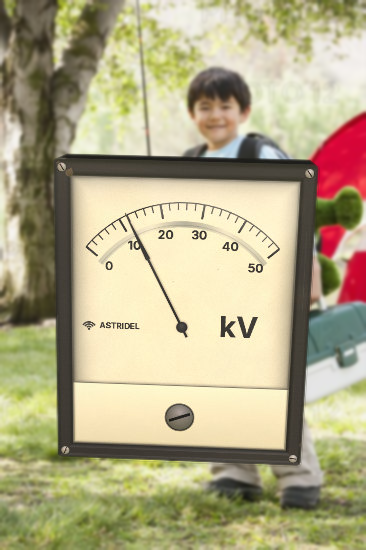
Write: 12 kV
